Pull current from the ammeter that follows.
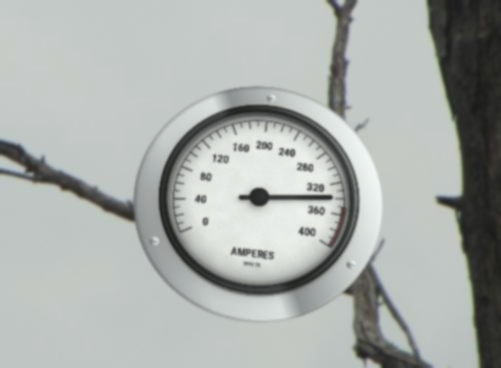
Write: 340 A
